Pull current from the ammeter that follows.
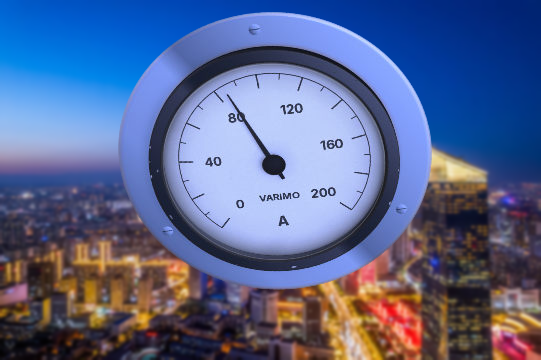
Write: 85 A
